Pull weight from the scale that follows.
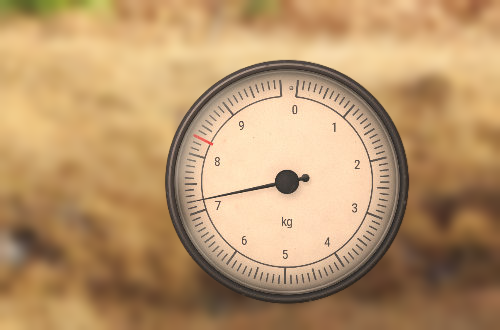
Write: 7.2 kg
